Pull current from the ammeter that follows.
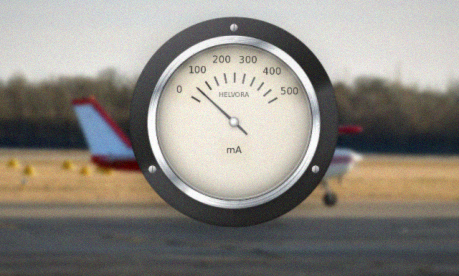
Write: 50 mA
